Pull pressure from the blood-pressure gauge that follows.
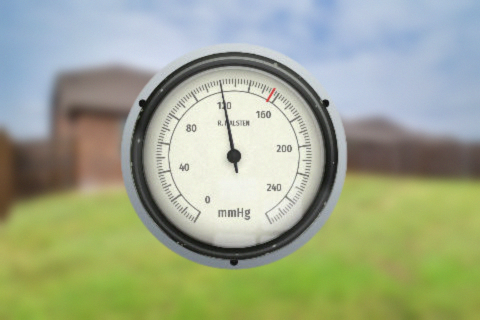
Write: 120 mmHg
